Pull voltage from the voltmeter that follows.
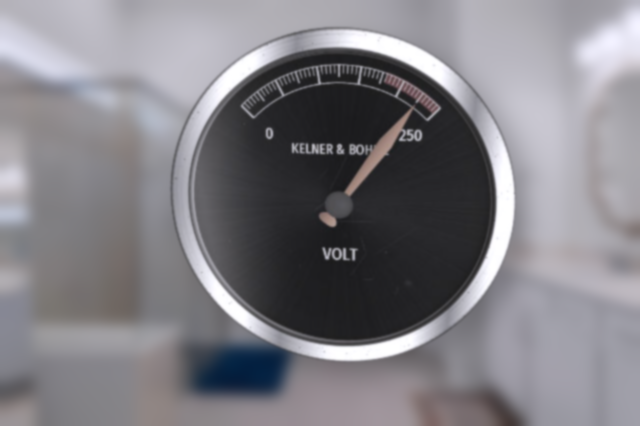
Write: 225 V
